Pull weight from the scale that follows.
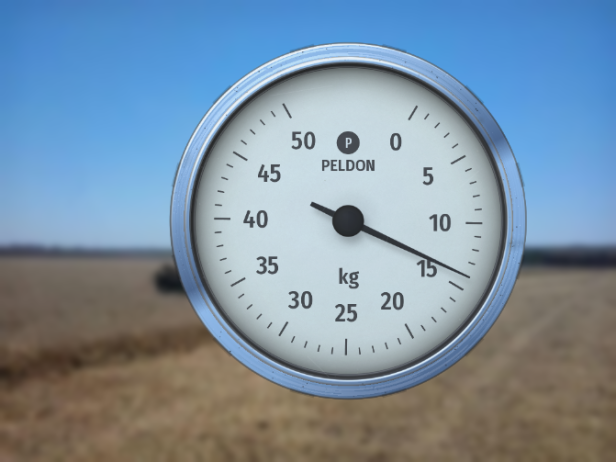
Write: 14 kg
